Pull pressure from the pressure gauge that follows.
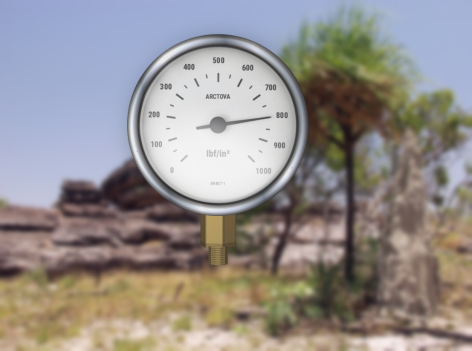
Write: 800 psi
